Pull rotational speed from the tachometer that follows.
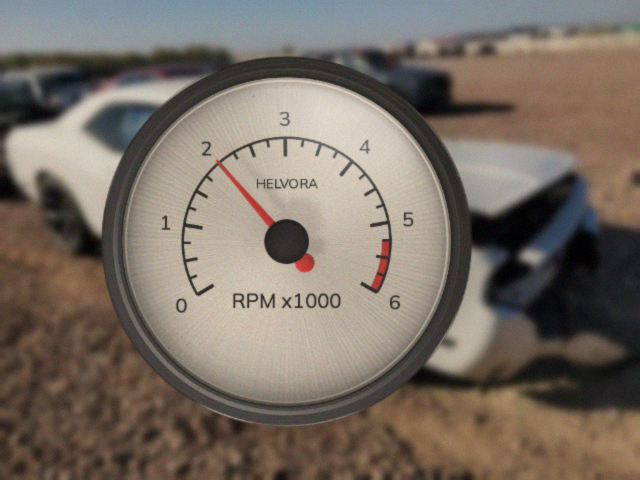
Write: 2000 rpm
